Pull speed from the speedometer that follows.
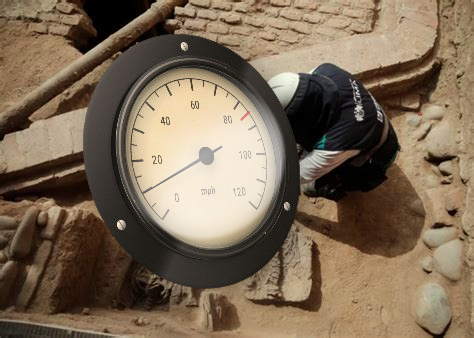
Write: 10 mph
